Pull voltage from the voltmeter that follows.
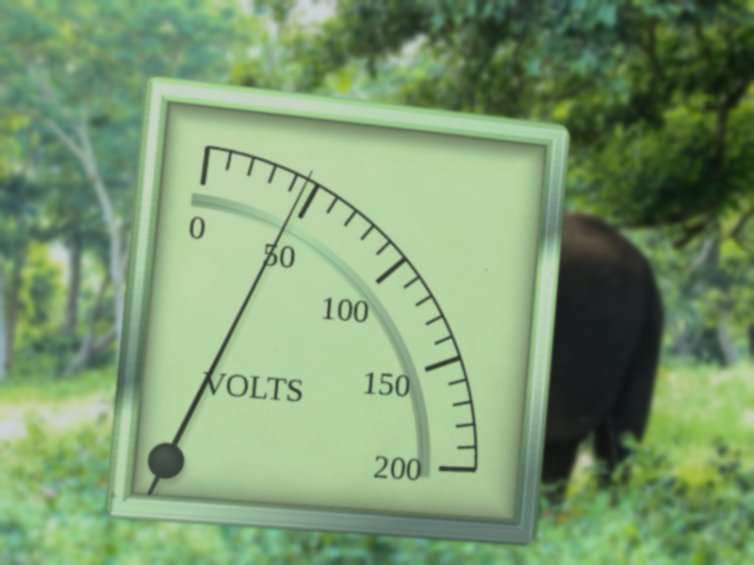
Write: 45 V
